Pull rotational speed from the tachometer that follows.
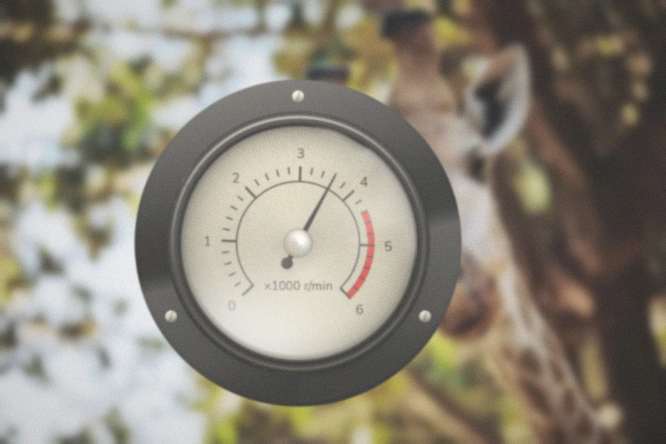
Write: 3600 rpm
